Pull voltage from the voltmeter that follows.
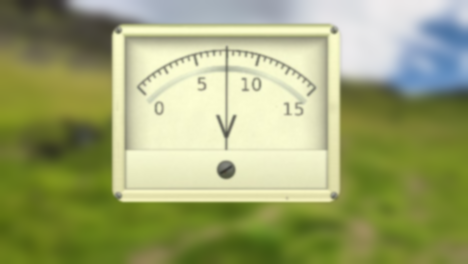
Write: 7.5 V
